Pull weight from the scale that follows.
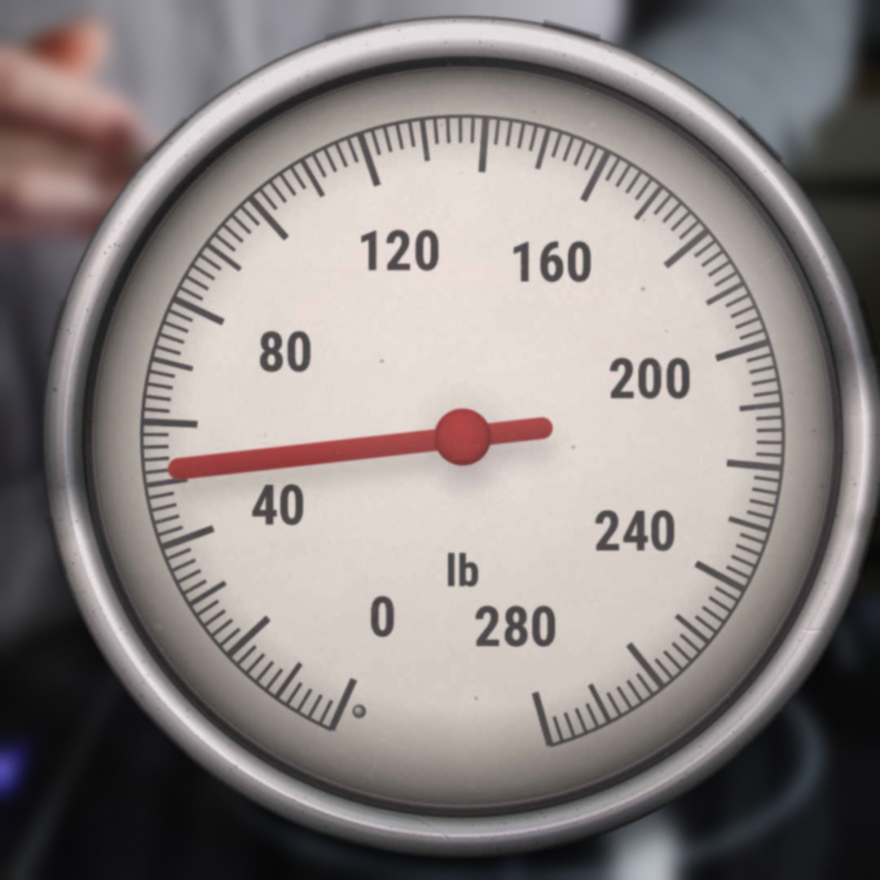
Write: 52 lb
